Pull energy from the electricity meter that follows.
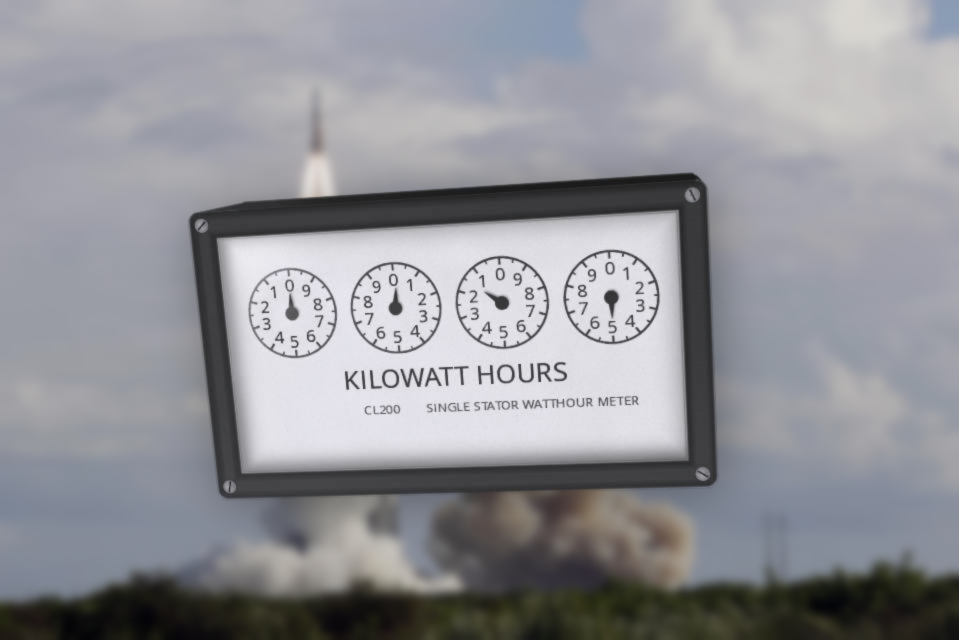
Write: 15 kWh
